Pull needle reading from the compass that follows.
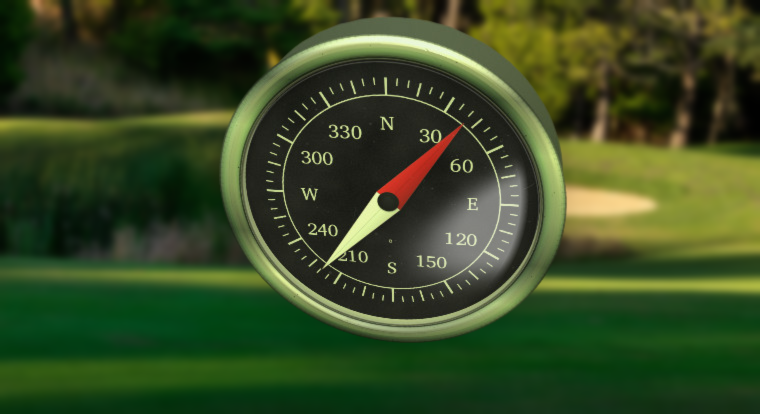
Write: 40 °
